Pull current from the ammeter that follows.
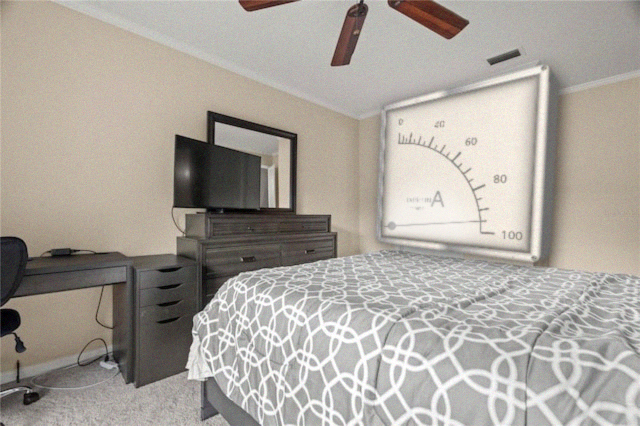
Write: 95 A
